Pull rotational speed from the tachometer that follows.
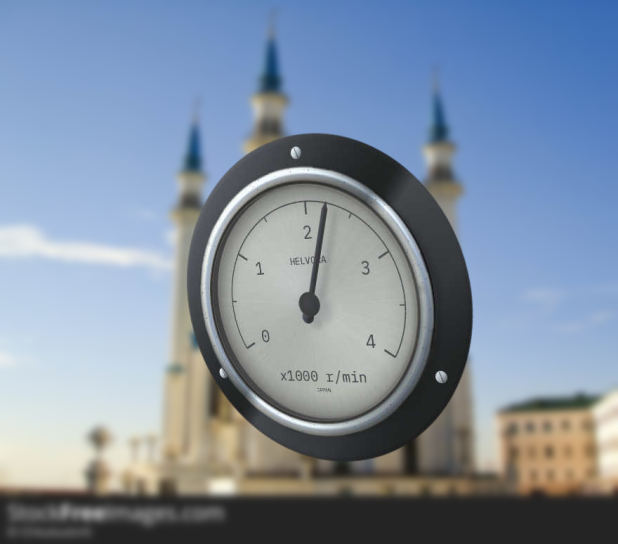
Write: 2250 rpm
